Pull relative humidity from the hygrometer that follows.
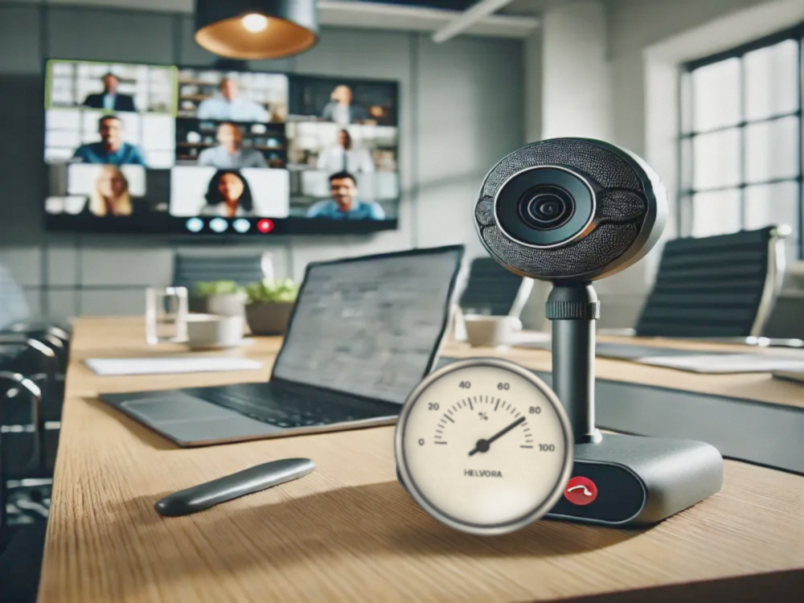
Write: 80 %
